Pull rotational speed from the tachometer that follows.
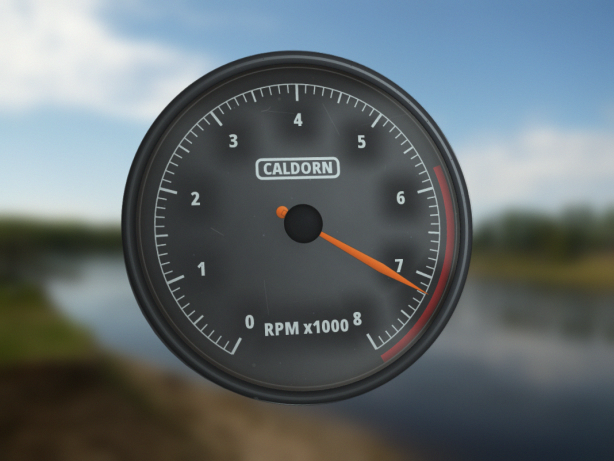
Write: 7200 rpm
